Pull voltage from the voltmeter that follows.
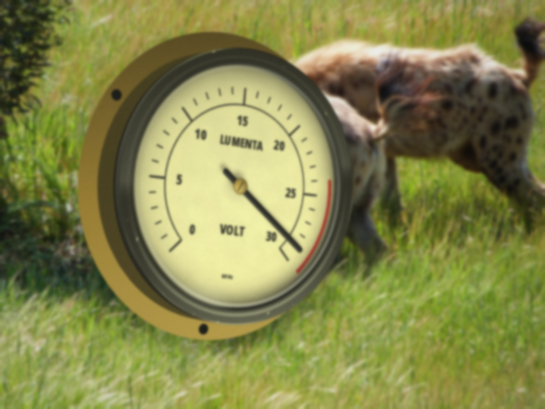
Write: 29 V
